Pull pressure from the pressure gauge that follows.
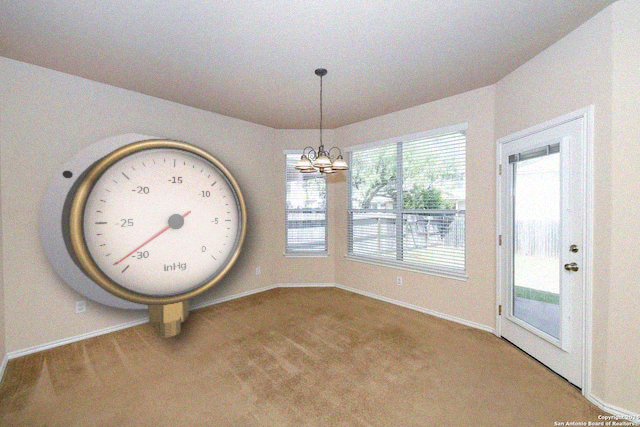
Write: -29 inHg
